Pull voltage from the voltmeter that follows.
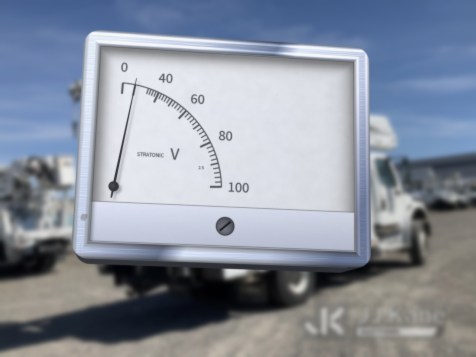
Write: 20 V
